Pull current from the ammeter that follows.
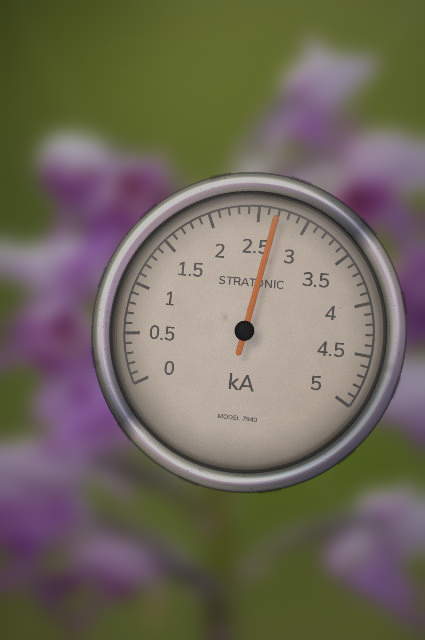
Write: 2.7 kA
